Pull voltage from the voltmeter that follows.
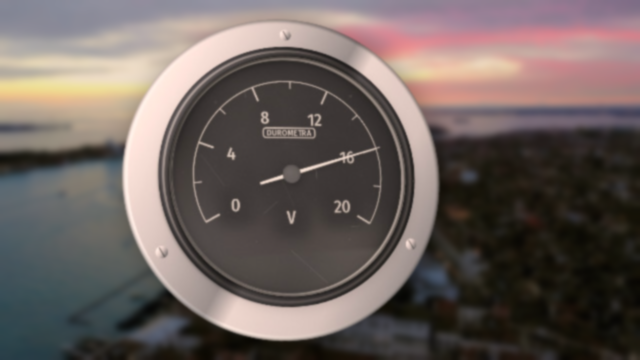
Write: 16 V
